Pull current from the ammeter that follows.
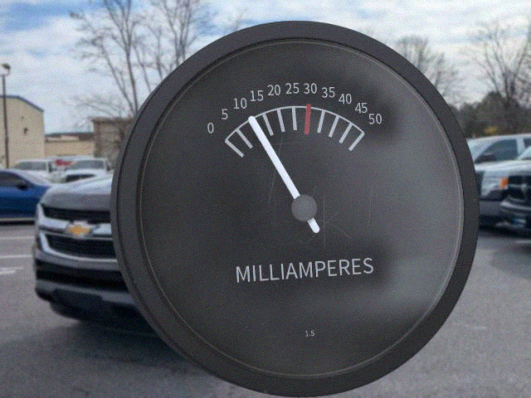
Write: 10 mA
